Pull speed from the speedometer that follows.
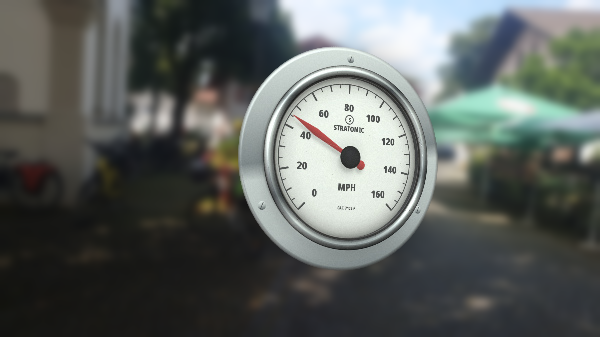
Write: 45 mph
